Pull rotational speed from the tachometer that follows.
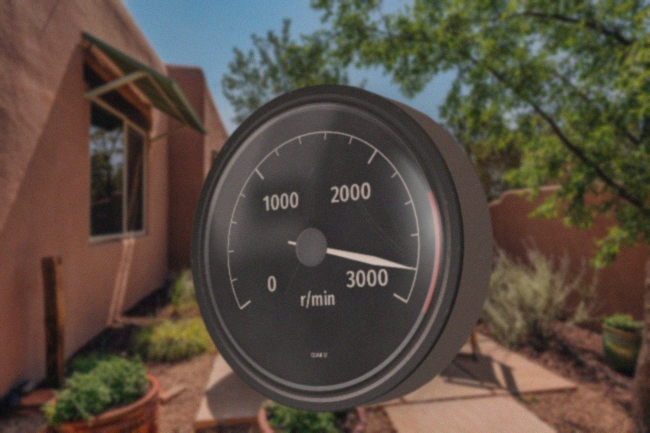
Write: 2800 rpm
